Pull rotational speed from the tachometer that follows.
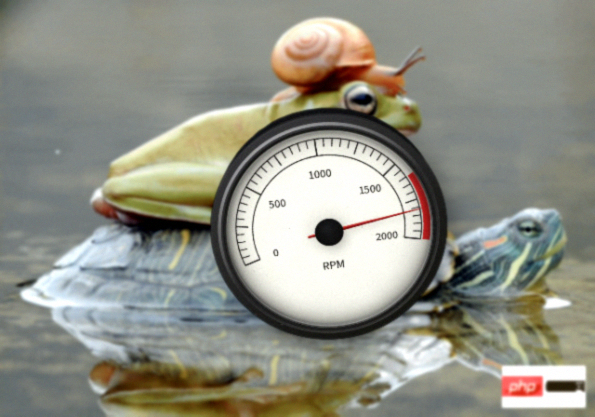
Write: 1800 rpm
